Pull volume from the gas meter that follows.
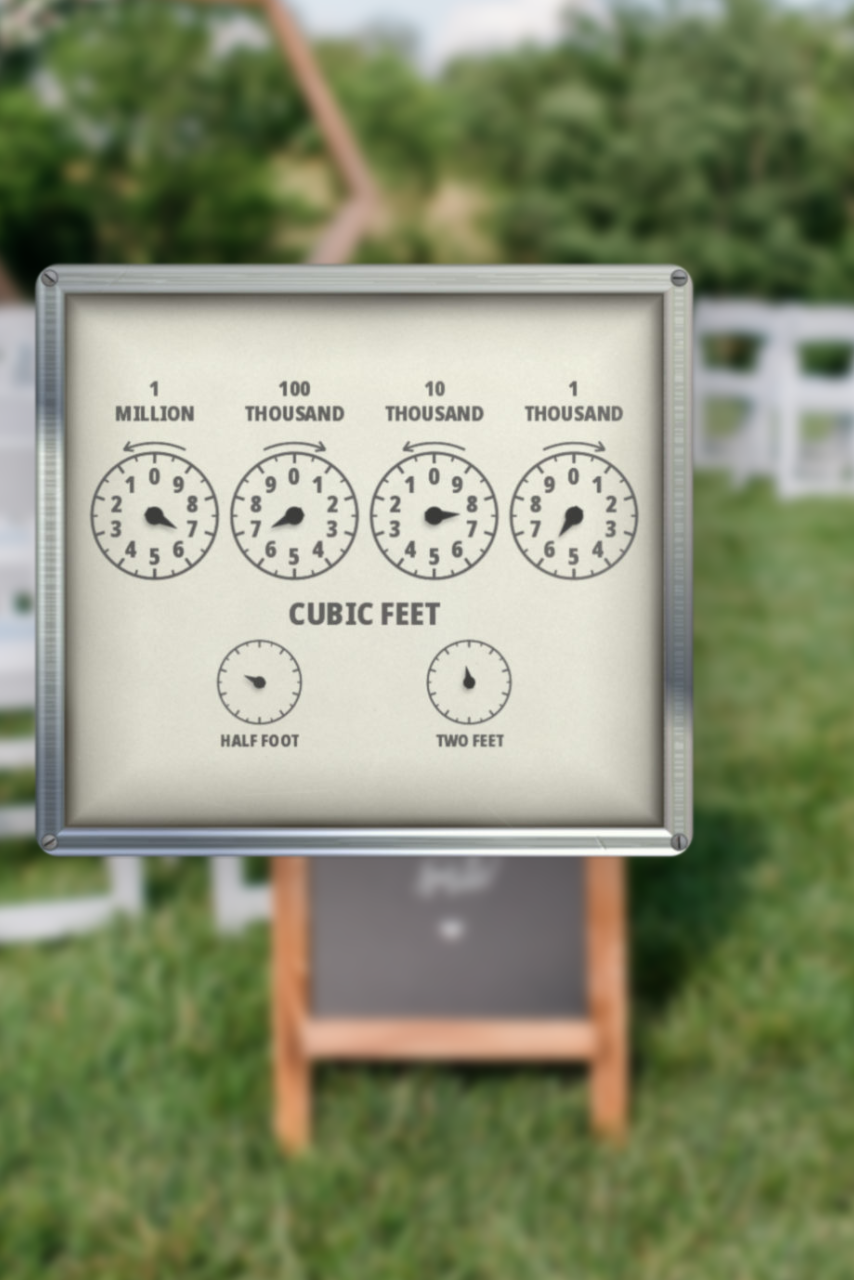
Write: 667600 ft³
